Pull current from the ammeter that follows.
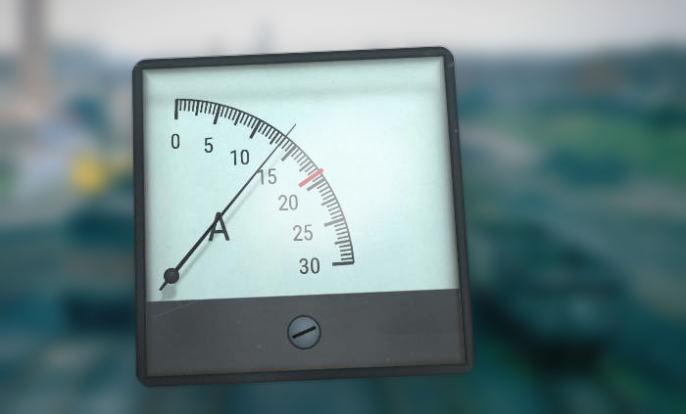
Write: 13.5 A
